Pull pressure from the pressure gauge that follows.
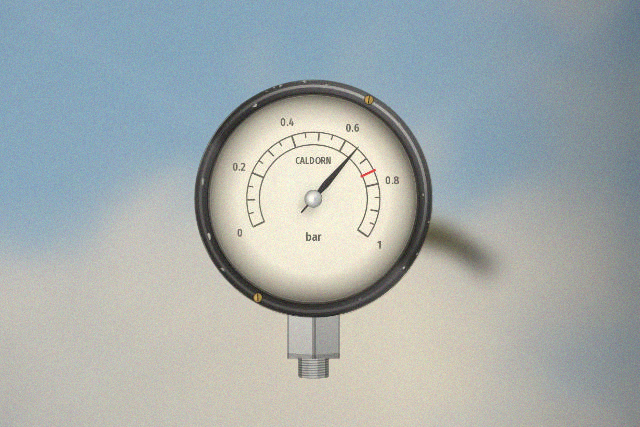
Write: 0.65 bar
